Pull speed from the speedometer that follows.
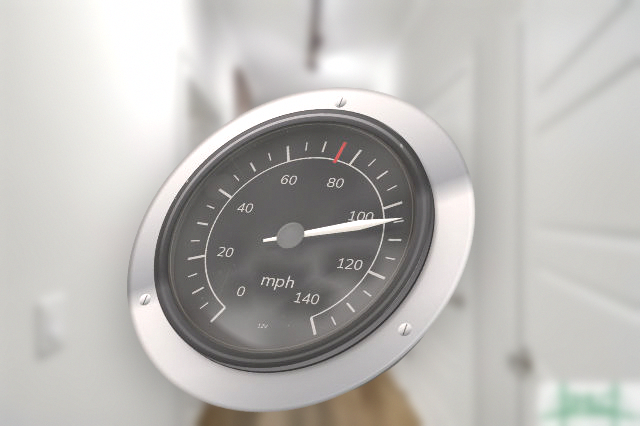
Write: 105 mph
